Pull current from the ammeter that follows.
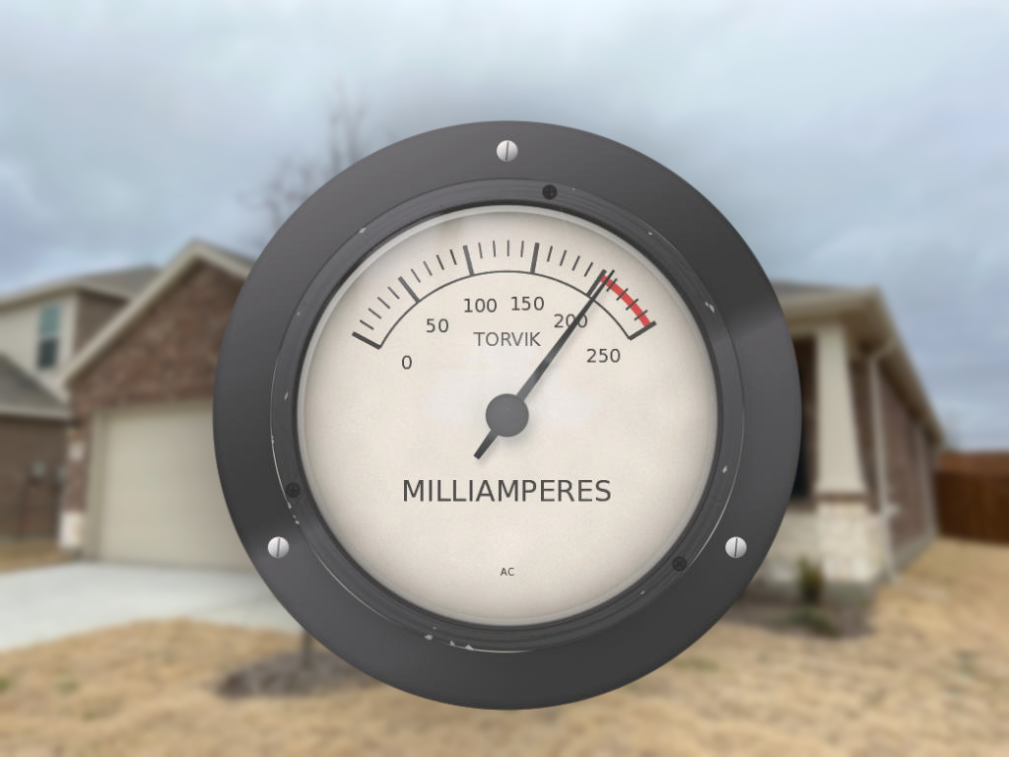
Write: 205 mA
